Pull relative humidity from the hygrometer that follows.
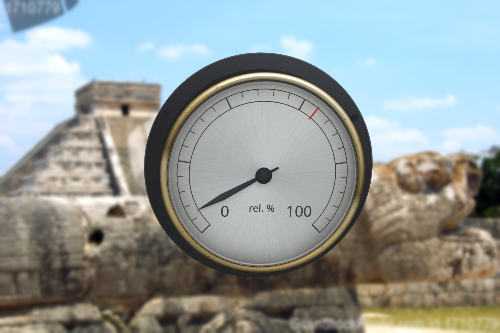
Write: 6 %
